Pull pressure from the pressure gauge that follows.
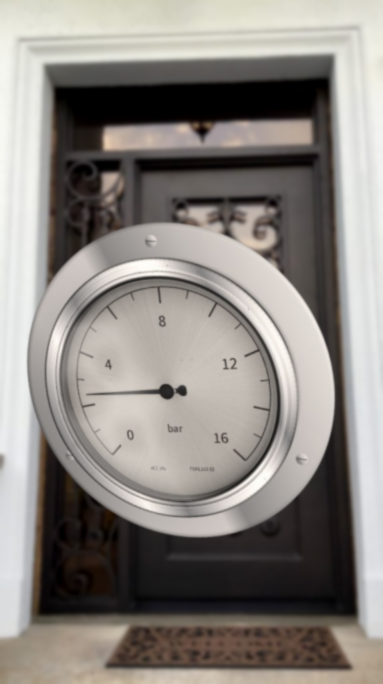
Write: 2.5 bar
